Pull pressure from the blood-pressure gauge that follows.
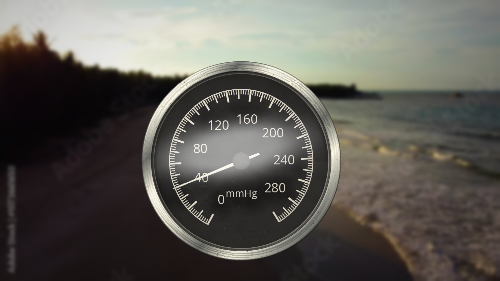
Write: 40 mmHg
